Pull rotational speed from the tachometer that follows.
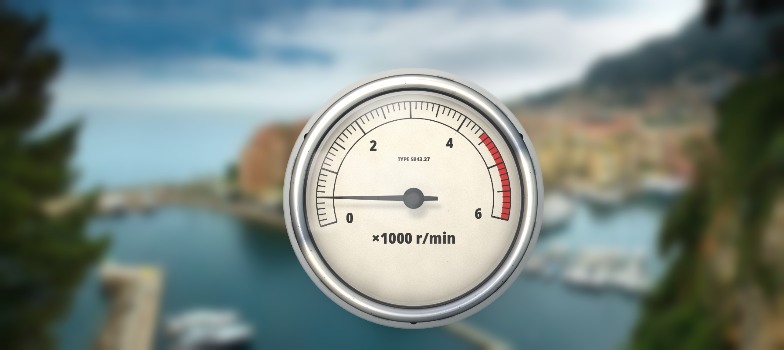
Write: 500 rpm
